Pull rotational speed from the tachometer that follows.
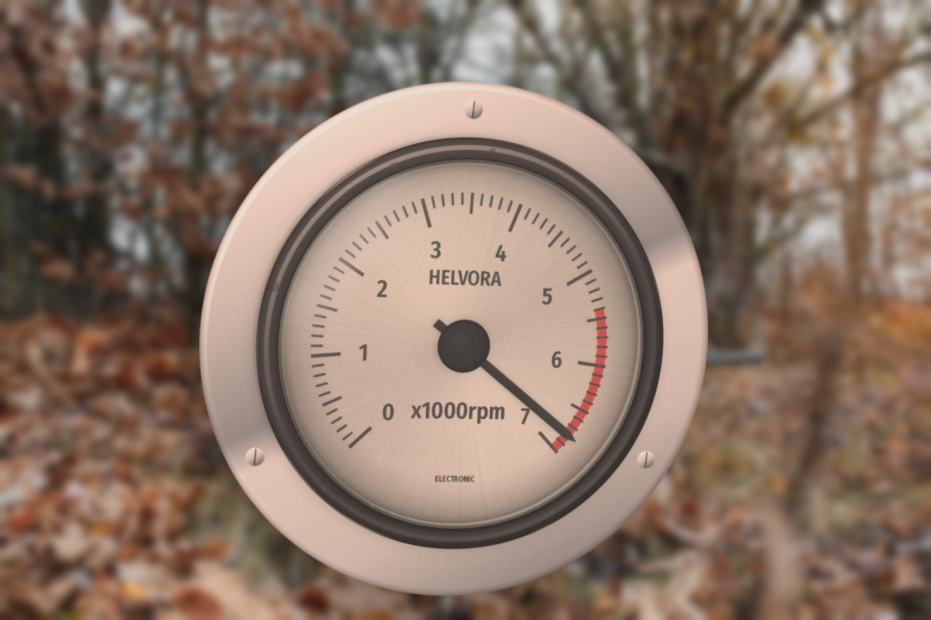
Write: 6800 rpm
